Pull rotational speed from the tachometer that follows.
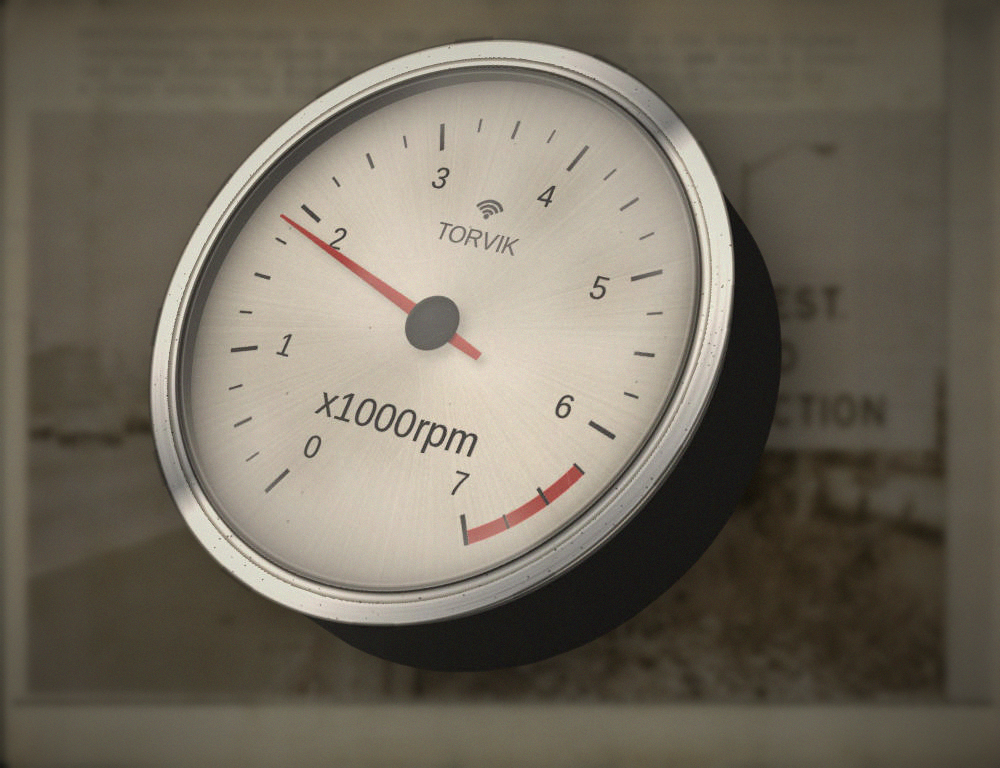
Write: 1875 rpm
